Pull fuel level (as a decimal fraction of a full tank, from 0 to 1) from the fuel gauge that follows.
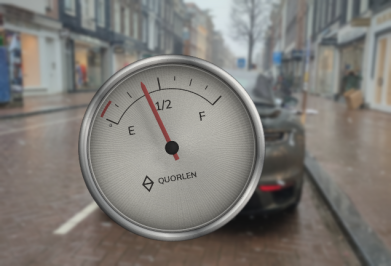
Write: 0.375
